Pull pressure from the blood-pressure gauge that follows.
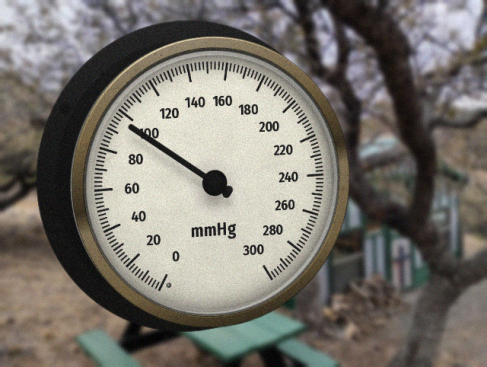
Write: 96 mmHg
